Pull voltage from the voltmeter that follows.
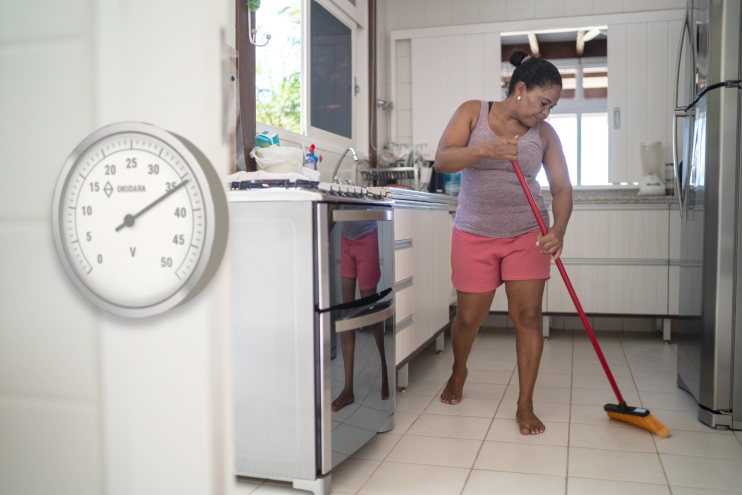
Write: 36 V
